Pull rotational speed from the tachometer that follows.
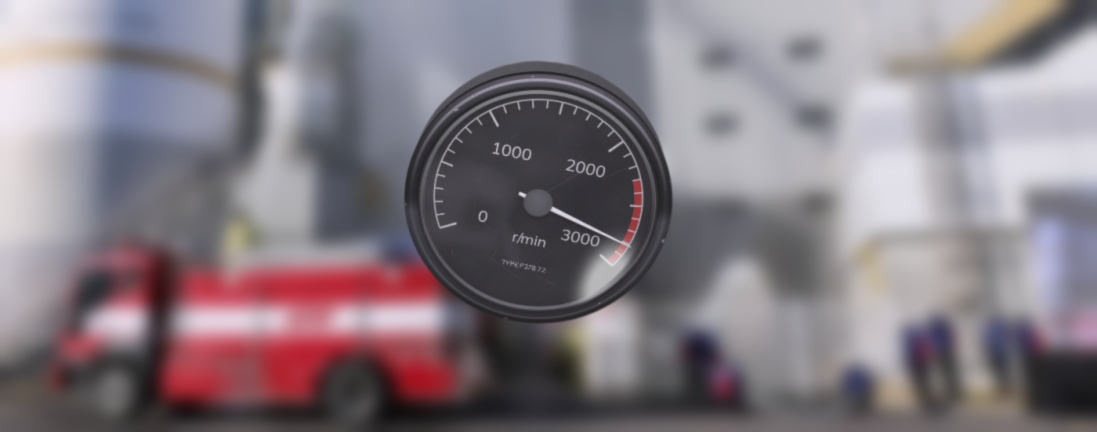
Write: 2800 rpm
